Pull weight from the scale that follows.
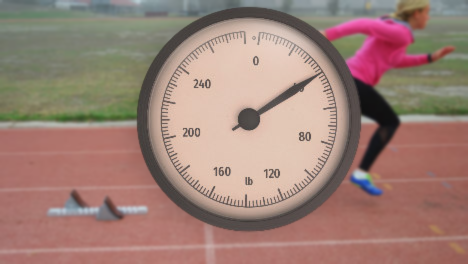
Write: 40 lb
